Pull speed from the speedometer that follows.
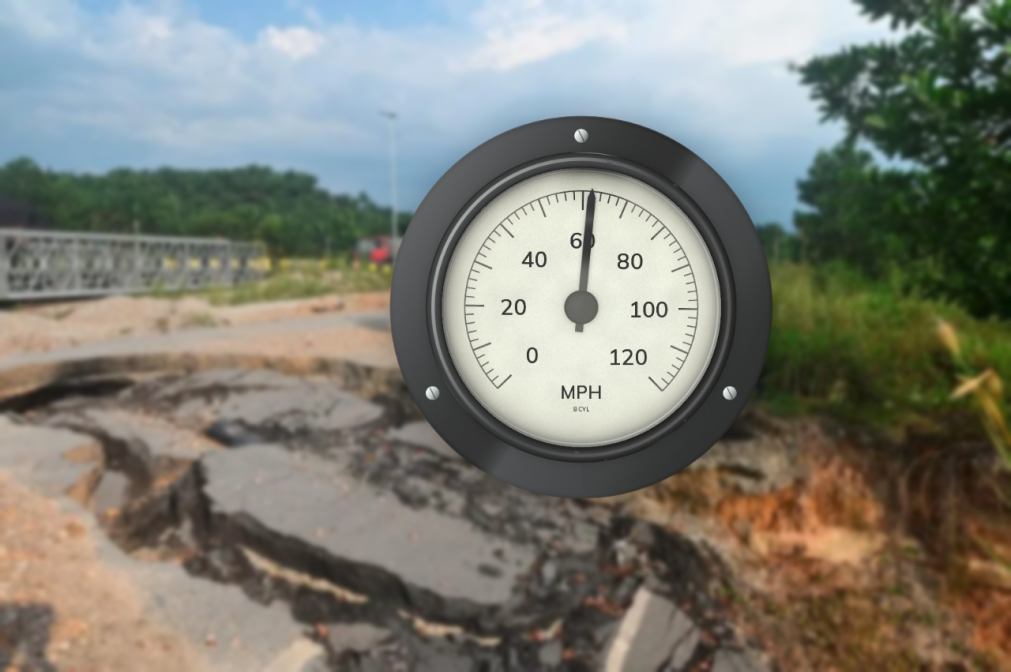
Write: 62 mph
